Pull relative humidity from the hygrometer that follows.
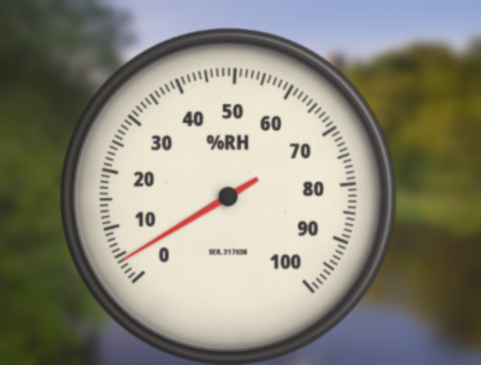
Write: 4 %
